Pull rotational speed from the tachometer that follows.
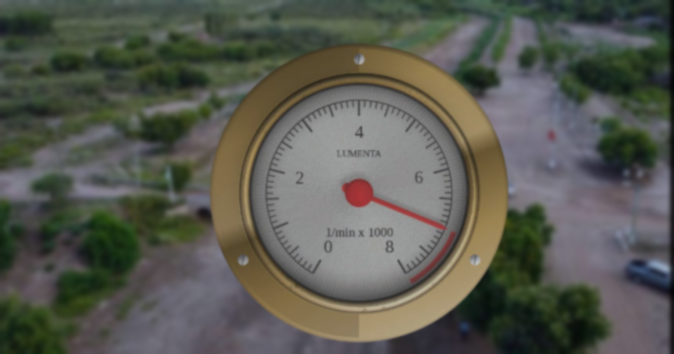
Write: 7000 rpm
